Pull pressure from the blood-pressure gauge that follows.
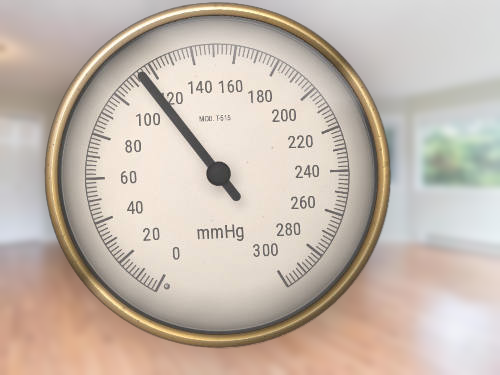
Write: 114 mmHg
